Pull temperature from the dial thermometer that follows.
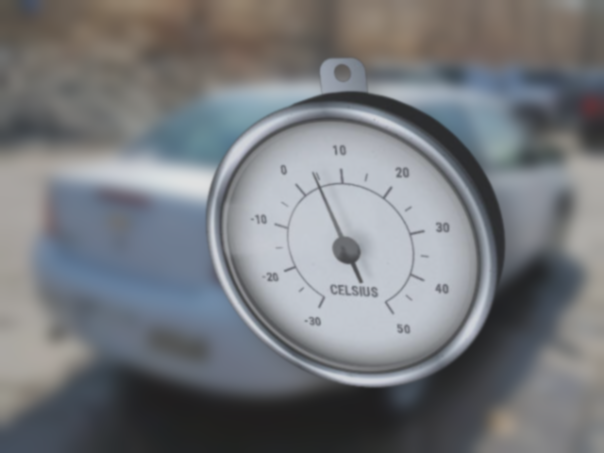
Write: 5 °C
